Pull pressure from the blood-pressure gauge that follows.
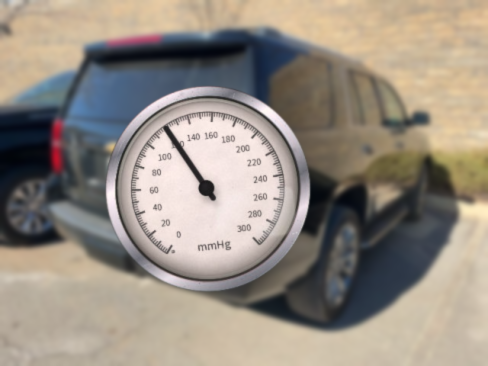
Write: 120 mmHg
